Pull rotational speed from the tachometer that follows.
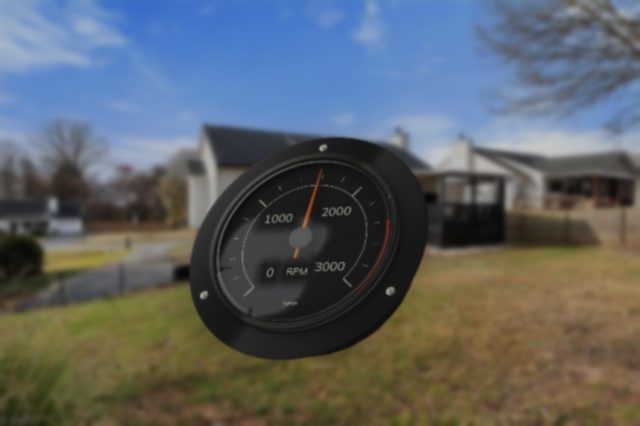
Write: 1600 rpm
